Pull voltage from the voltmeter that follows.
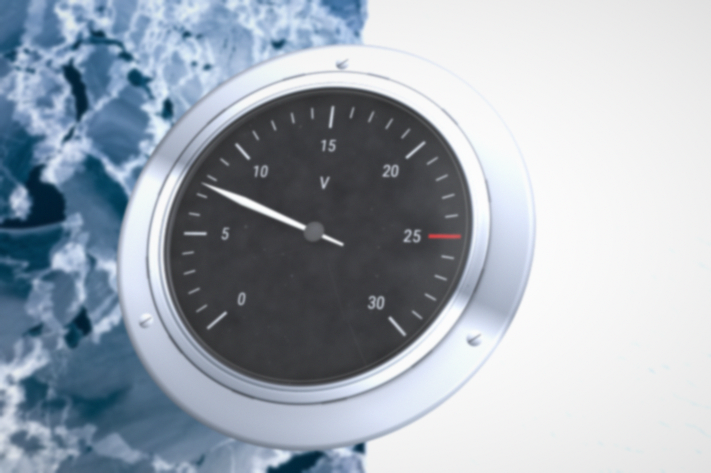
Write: 7.5 V
